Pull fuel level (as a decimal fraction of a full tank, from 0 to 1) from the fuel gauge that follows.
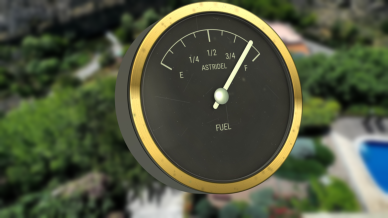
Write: 0.875
